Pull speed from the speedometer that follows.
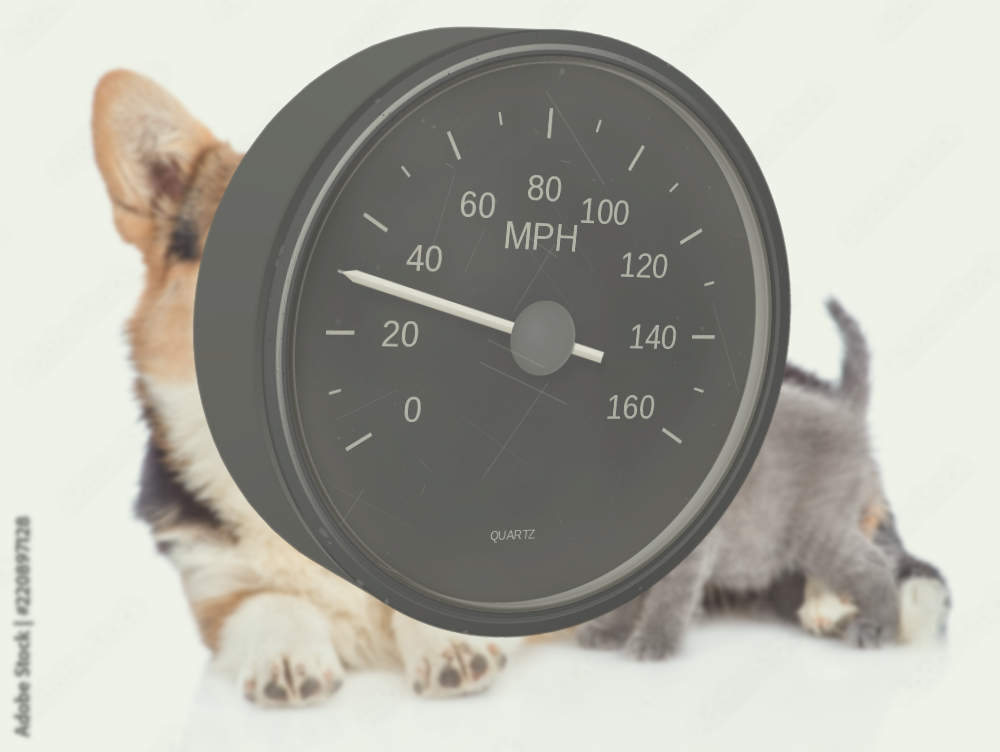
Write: 30 mph
